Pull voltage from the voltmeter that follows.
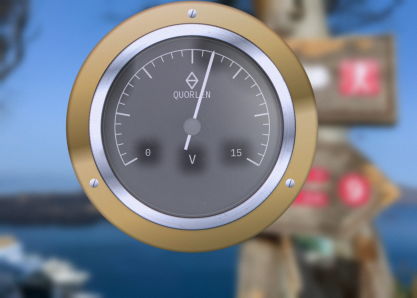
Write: 8.5 V
